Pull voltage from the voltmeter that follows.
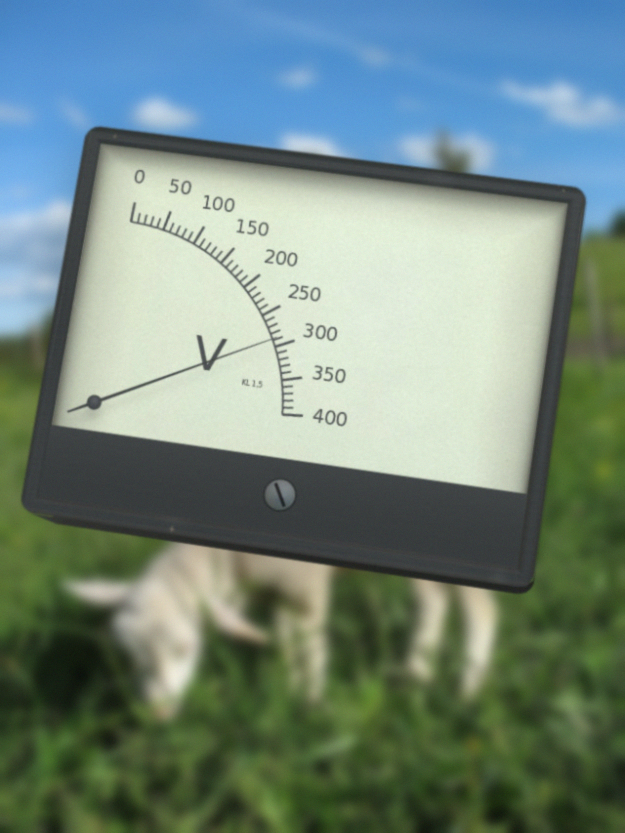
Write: 290 V
